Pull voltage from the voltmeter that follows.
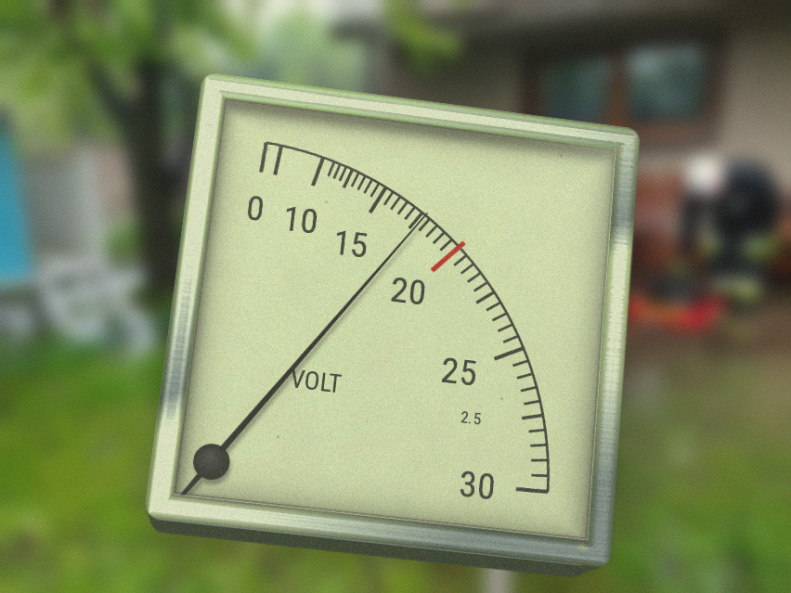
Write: 17.75 V
